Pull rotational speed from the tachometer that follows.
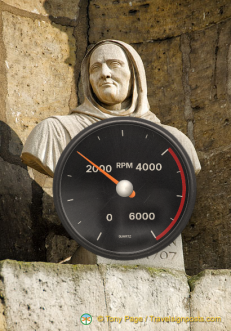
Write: 2000 rpm
